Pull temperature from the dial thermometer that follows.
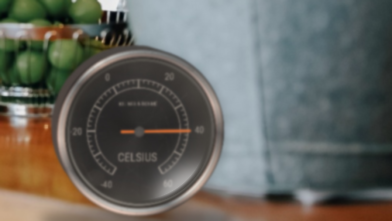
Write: 40 °C
